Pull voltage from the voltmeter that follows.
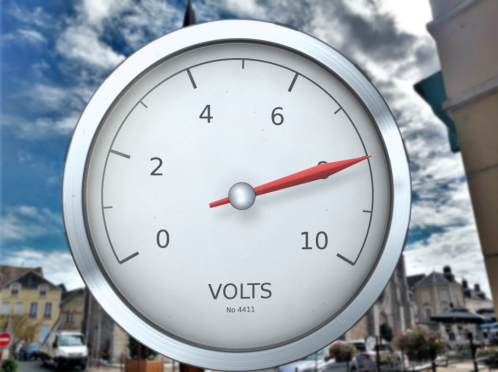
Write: 8 V
